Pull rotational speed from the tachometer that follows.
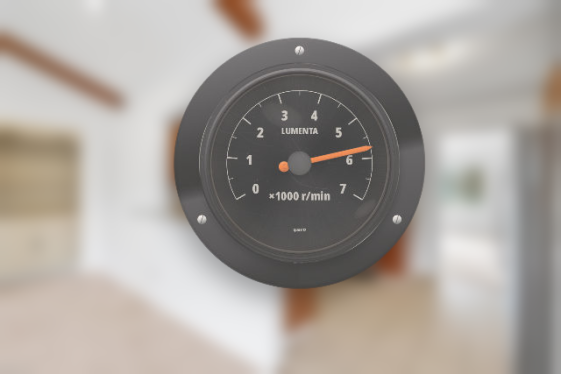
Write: 5750 rpm
